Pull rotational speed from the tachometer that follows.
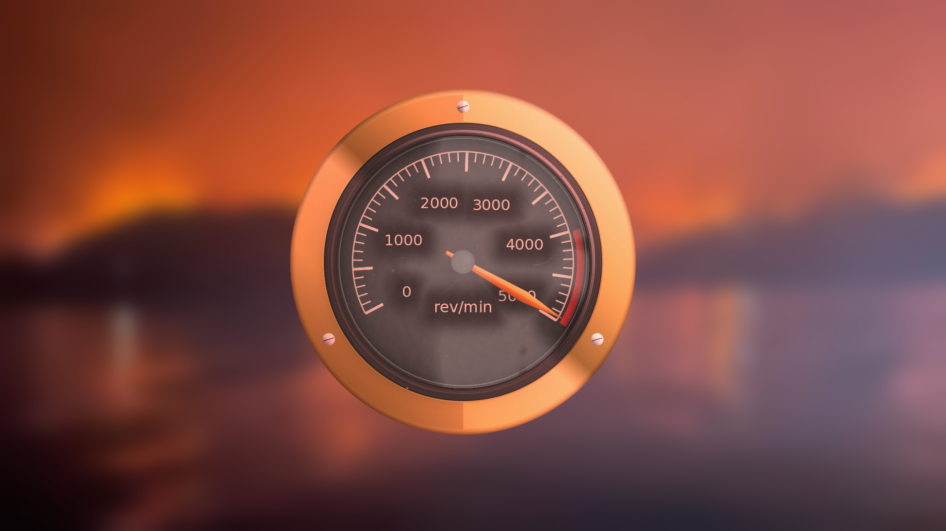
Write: 4950 rpm
